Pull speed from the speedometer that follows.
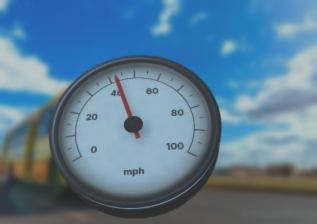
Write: 42.5 mph
